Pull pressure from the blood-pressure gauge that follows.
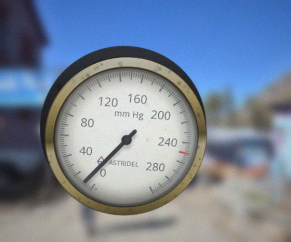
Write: 10 mmHg
